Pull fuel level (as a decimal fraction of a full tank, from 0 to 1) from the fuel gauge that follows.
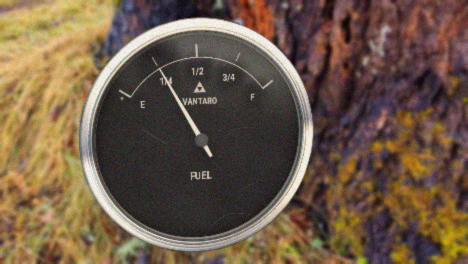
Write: 0.25
